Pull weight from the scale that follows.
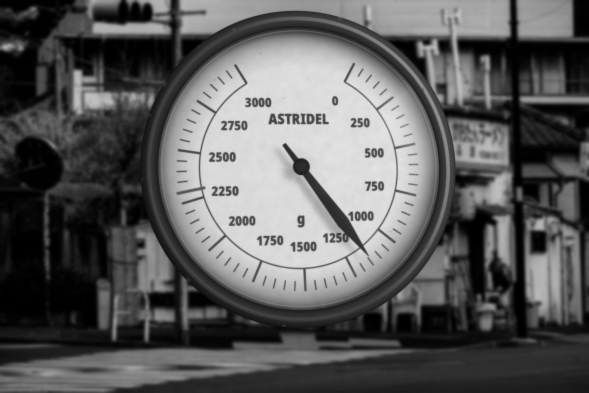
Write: 1150 g
